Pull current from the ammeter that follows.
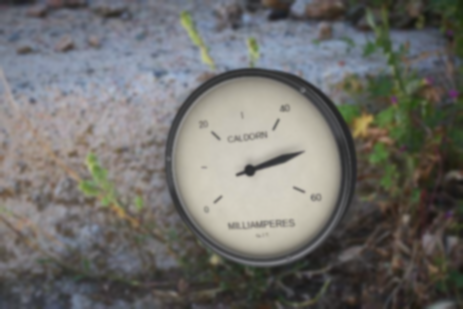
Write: 50 mA
